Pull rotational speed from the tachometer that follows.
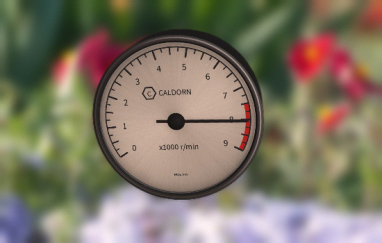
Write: 8000 rpm
